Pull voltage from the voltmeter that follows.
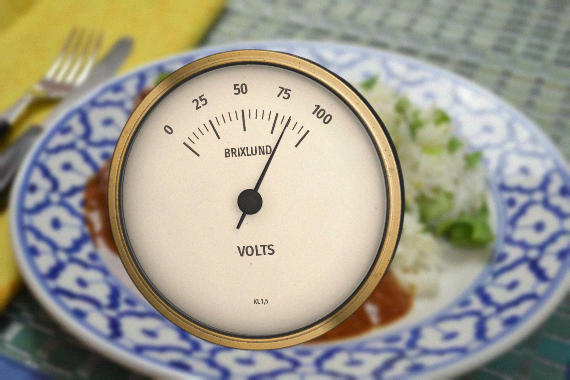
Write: 85 V
